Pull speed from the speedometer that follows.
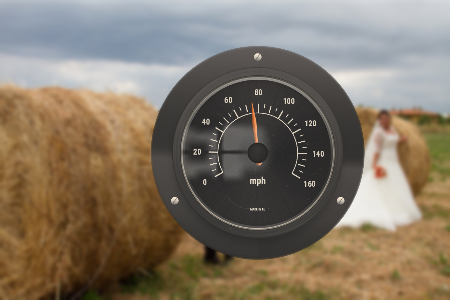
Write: 75 mph
